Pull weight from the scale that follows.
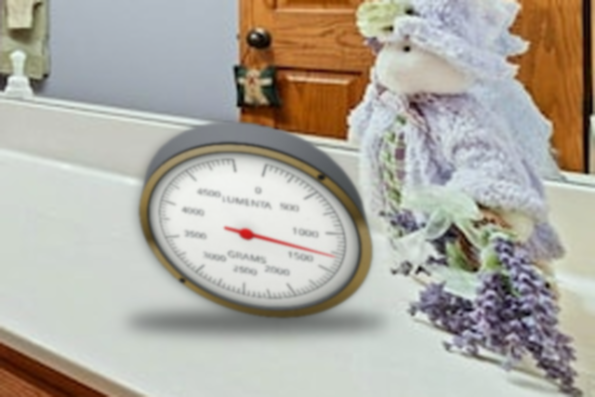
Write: 1250 g
